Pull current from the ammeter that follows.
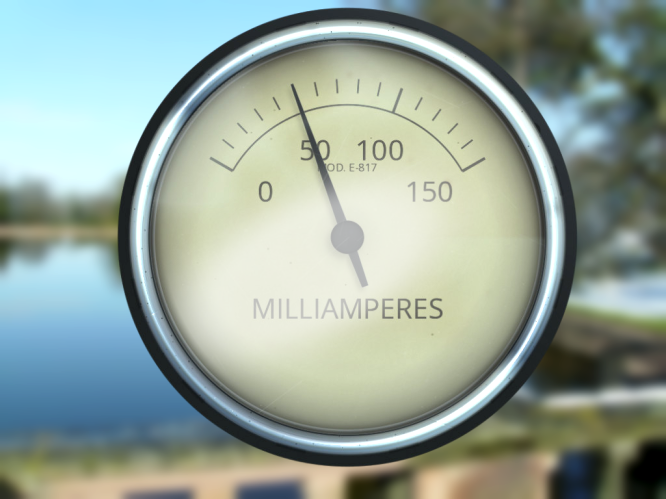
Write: 50 mA
